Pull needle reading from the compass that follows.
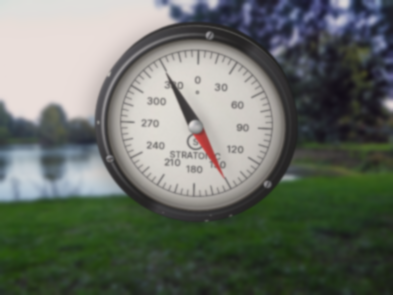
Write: 150 °
